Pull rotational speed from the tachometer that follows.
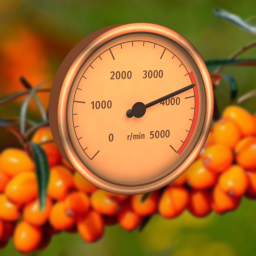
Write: 3800 rpm
